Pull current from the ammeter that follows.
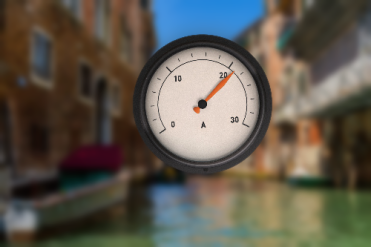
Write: 21 A
